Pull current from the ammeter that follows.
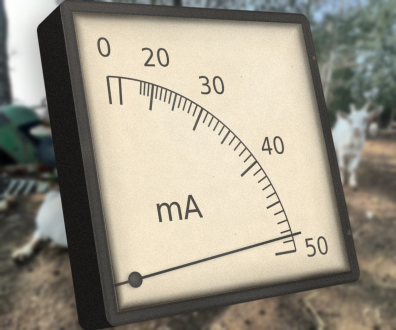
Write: 48.5 mA
